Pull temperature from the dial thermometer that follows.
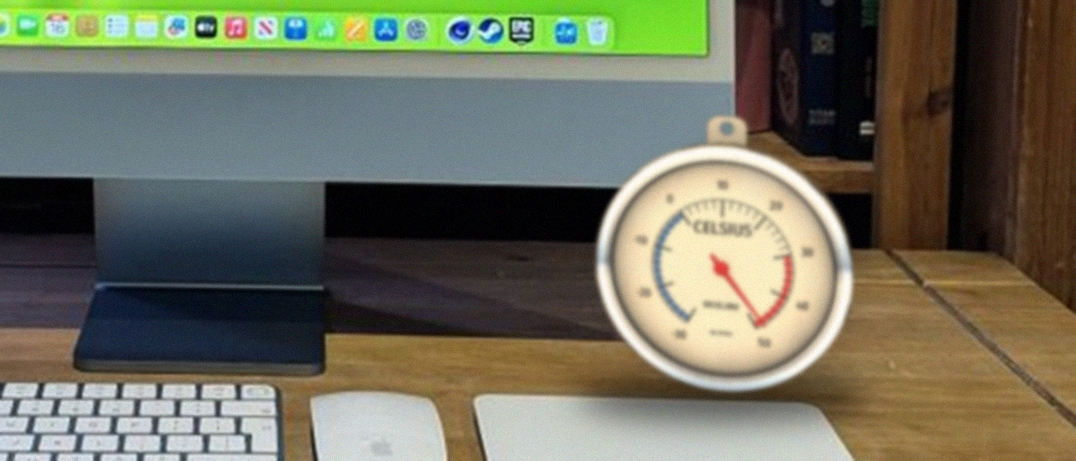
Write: 48 °C
